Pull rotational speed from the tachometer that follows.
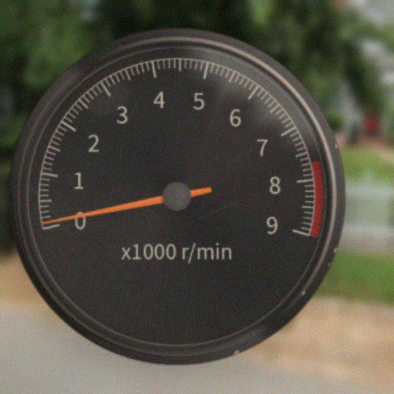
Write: 100 rpm
